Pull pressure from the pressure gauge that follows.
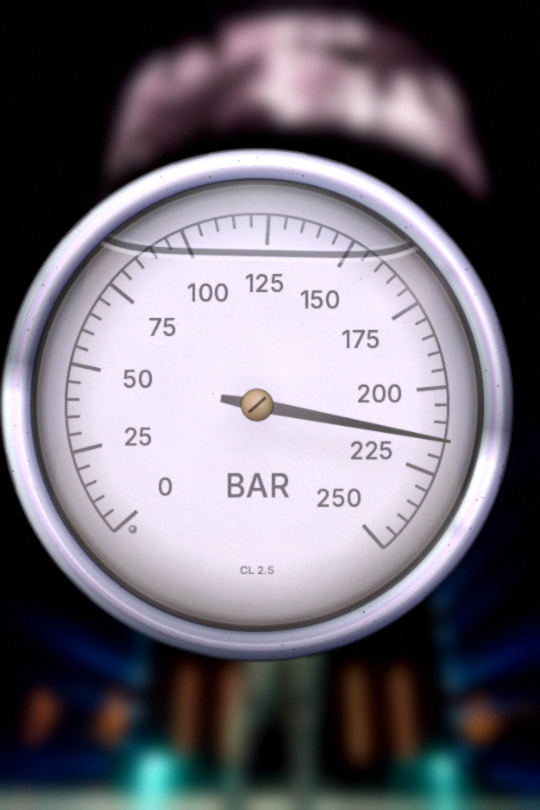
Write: 215 bar
